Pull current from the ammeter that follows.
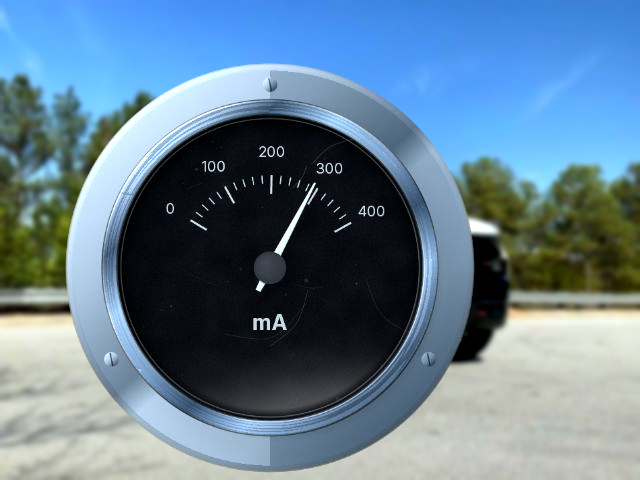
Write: 290 mA
